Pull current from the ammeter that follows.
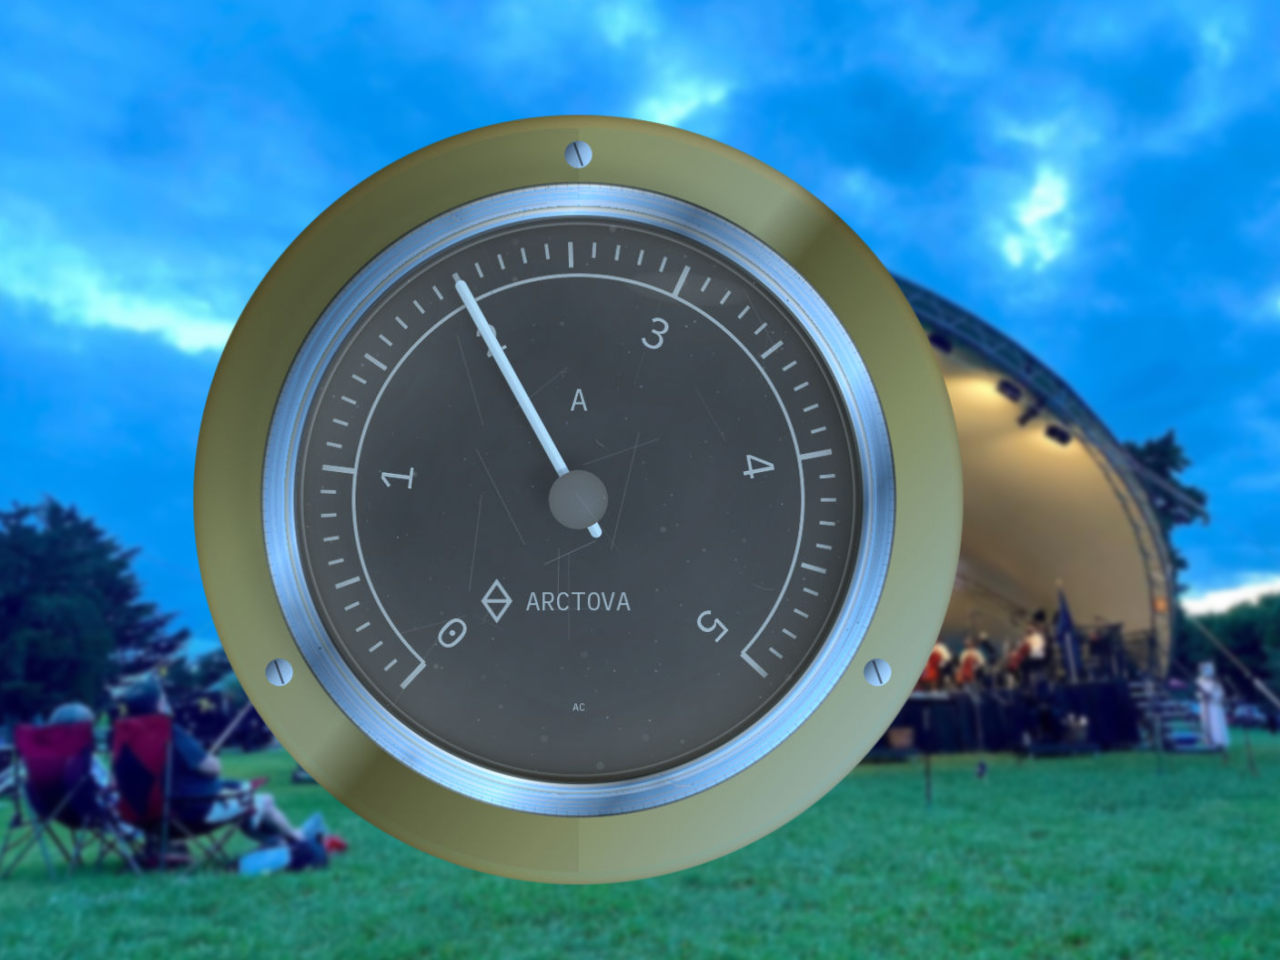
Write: 2 A
